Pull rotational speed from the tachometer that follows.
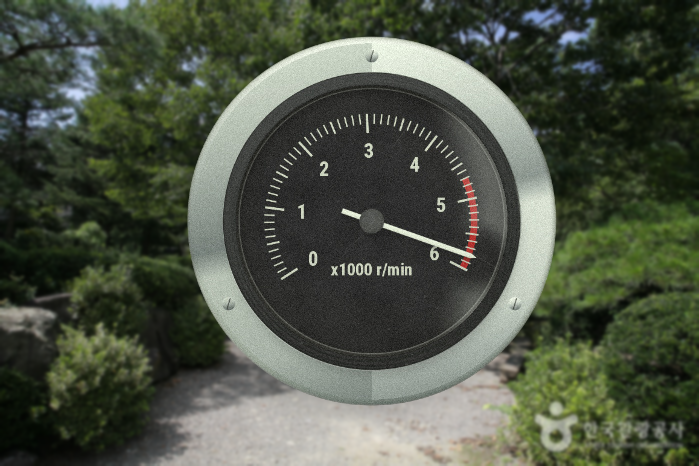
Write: 5800 rpm
